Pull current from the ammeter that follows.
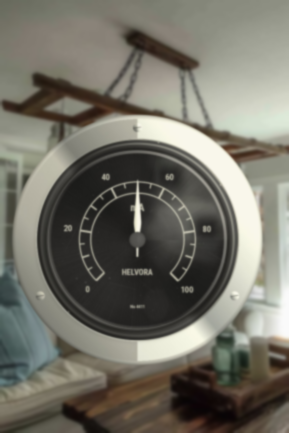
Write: 50 mA
